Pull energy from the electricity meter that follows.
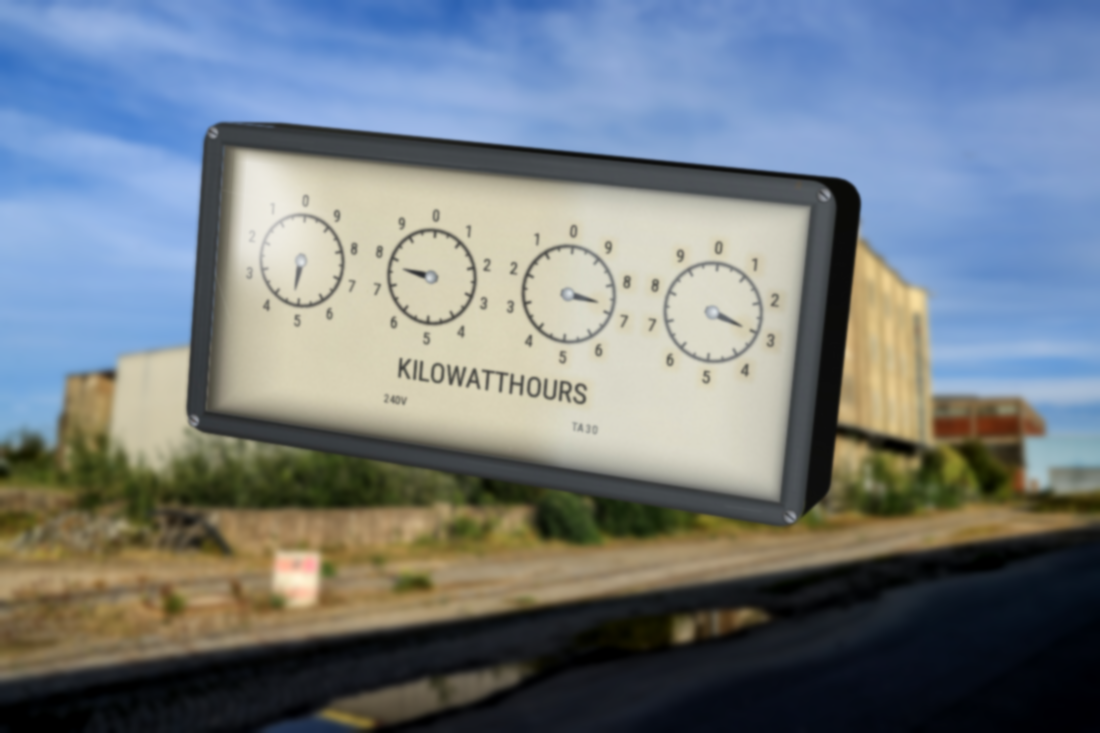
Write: 4773 kWh
